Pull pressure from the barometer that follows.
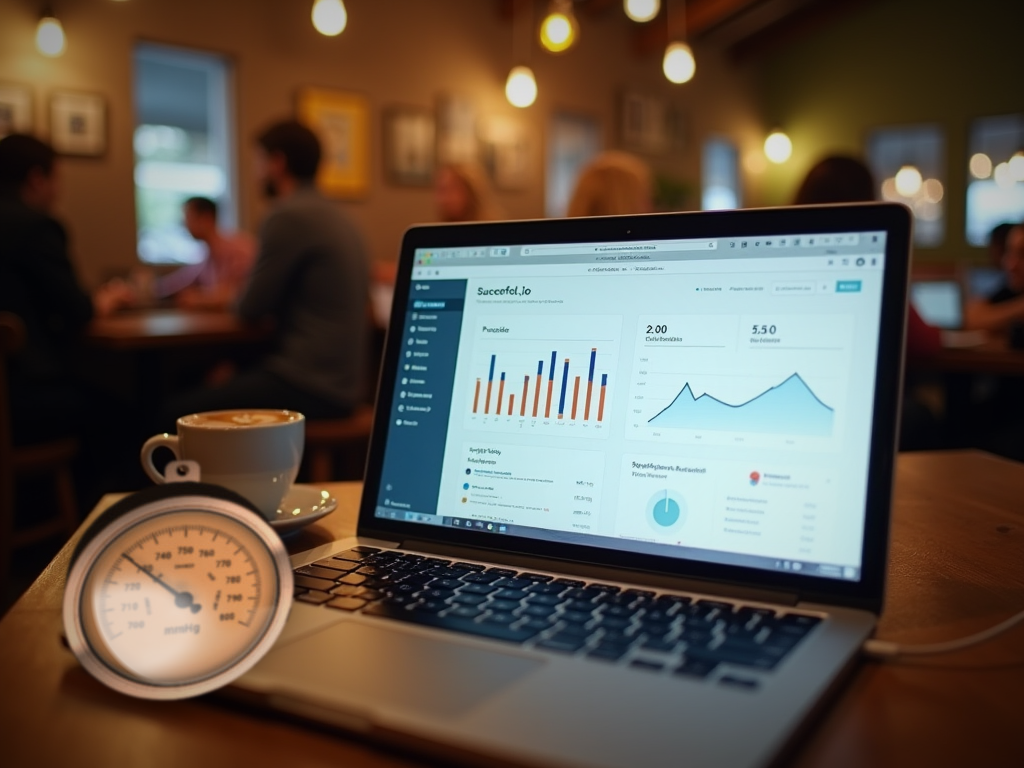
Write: 730 mmHg
